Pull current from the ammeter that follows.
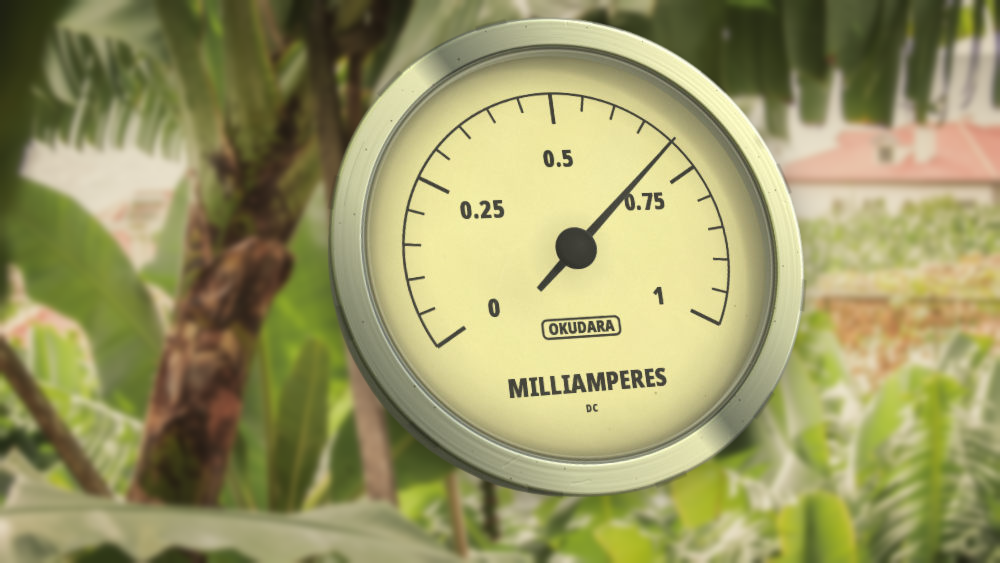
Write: 0.7 mA
